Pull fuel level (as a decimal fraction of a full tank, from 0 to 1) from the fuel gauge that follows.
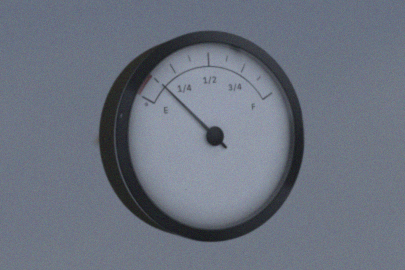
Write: 0.125
